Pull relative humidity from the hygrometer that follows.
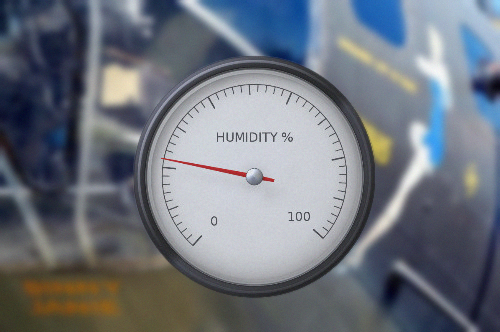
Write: 22 %
